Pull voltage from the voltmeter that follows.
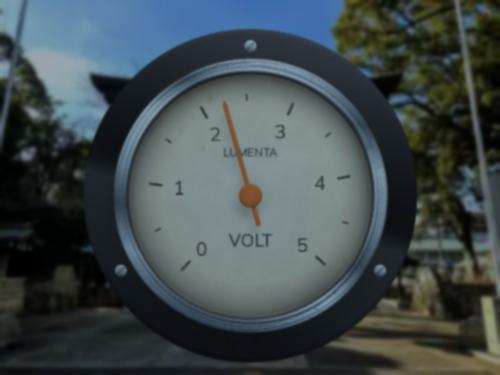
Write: 2.25 V
